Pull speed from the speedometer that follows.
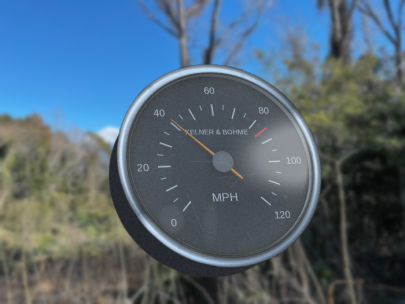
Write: 40 mph
